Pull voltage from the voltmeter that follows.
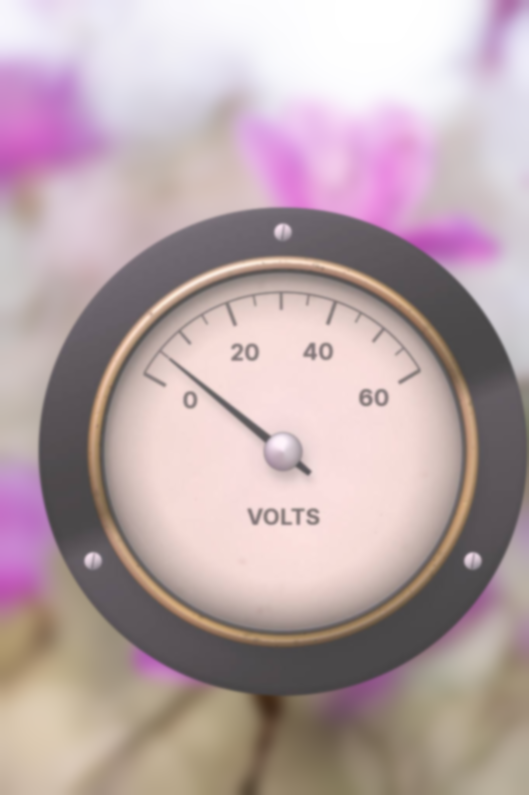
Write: 5 V
